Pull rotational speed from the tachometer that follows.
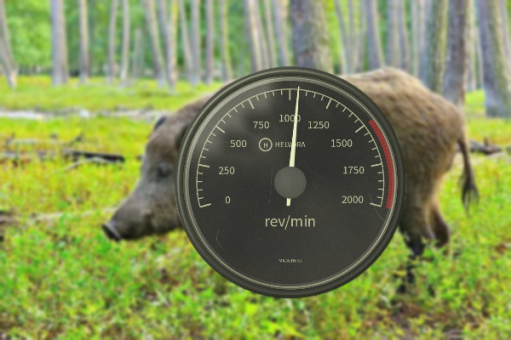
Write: 1050 rpm
